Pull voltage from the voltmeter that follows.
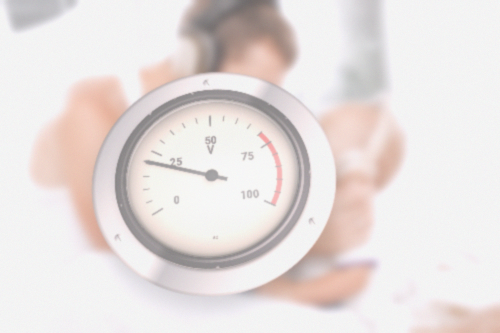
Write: 20 V
